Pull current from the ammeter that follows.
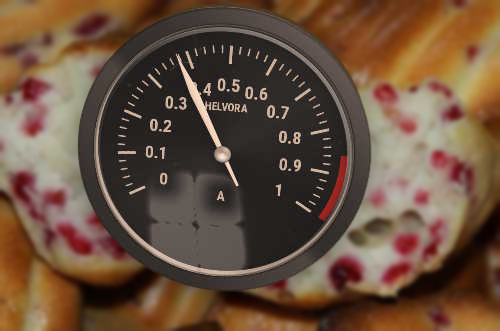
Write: 0.38 A
